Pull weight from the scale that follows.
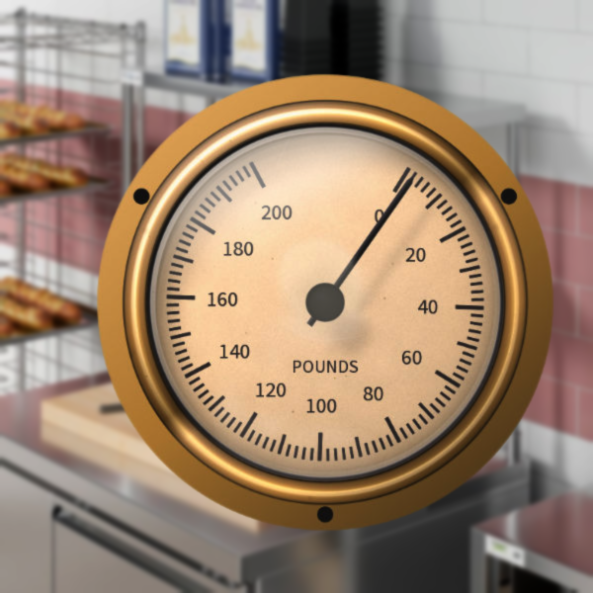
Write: 2 lb
